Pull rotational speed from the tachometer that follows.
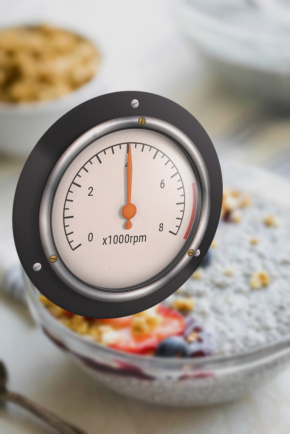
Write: 4000 rpm
